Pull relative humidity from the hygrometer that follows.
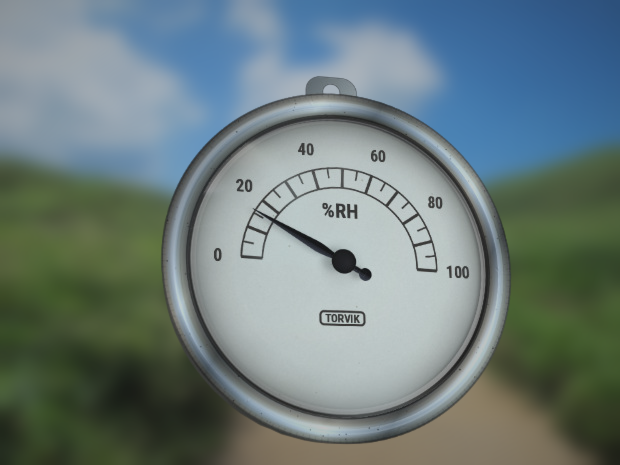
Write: 15 %
